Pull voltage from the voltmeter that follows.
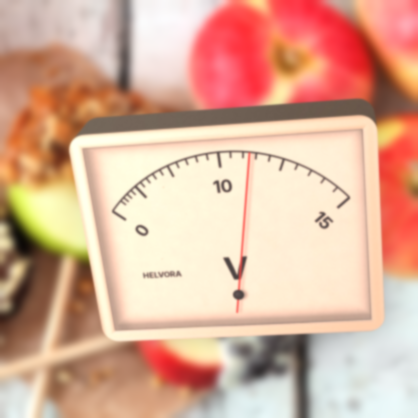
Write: 11.25 V
